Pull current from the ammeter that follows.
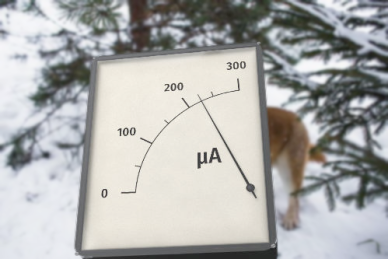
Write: 225 µA
